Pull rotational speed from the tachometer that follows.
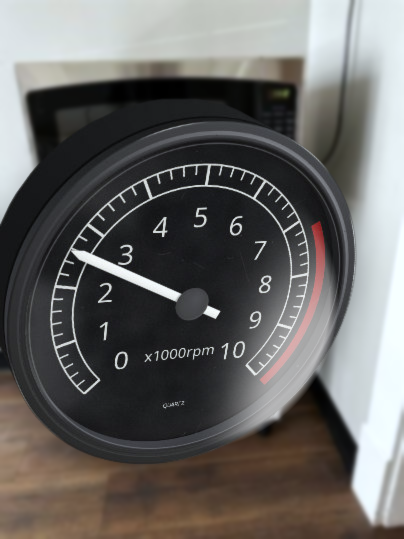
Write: 2600 rpm
